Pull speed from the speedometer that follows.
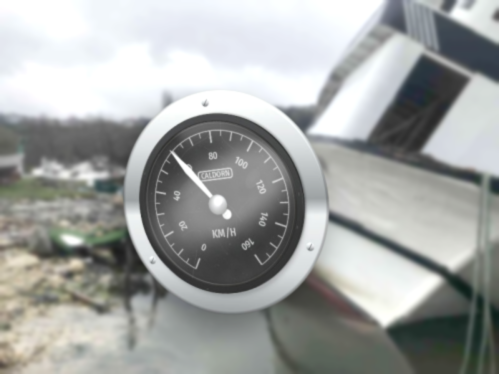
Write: 60 km/h
